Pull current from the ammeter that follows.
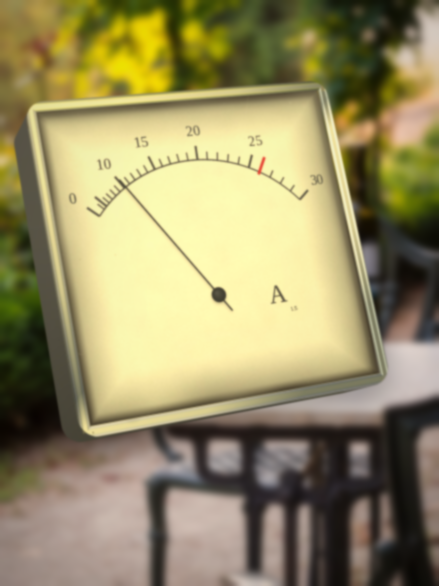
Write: 10 A
